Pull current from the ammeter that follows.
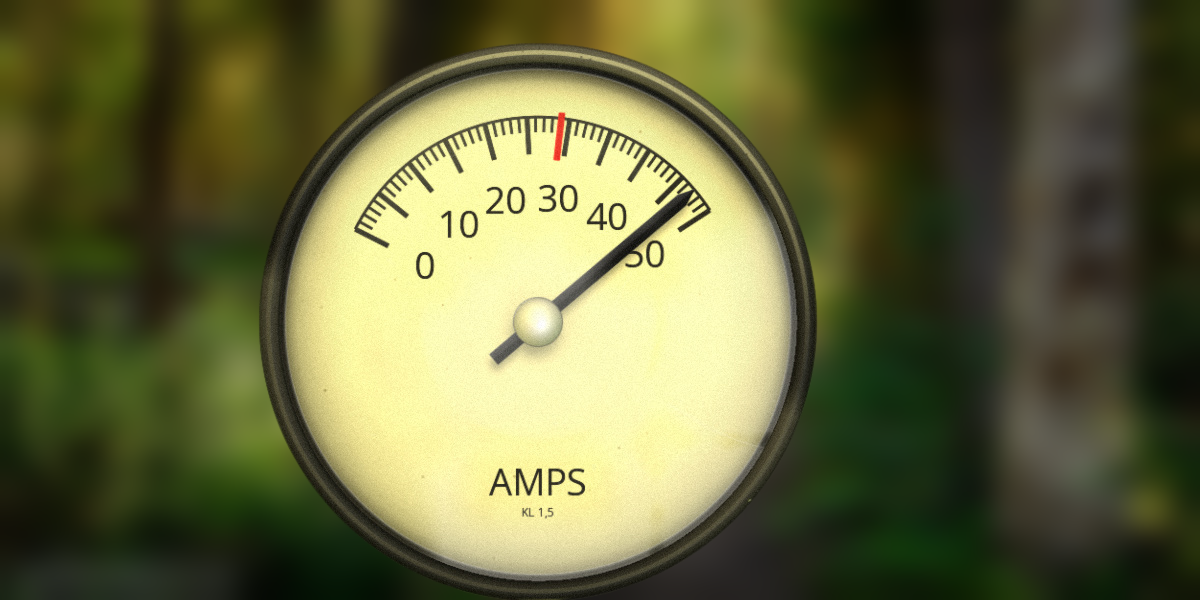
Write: 47 A
